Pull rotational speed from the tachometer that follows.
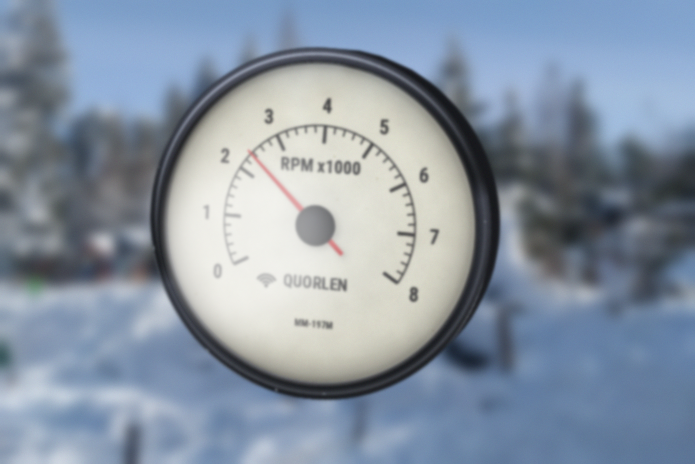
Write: 2400 rpm
